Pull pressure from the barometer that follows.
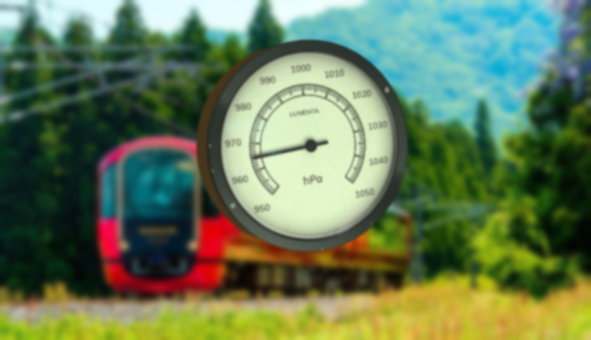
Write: 965 hPa
